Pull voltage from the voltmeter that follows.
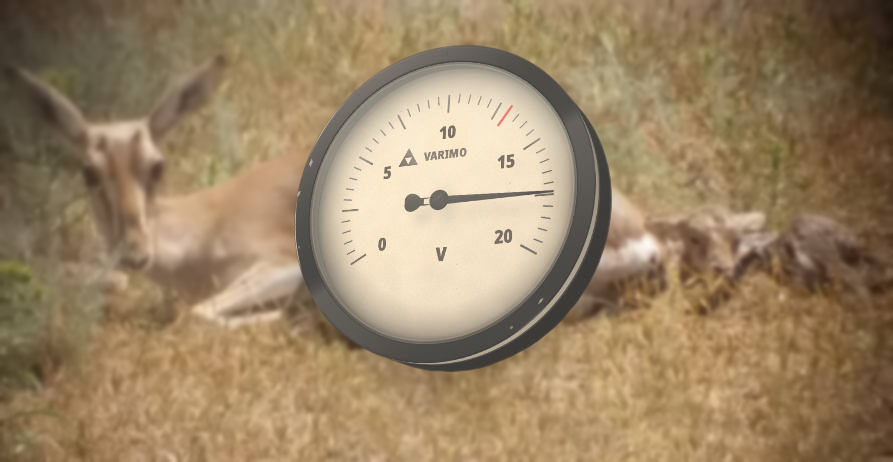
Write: 17.5 V
